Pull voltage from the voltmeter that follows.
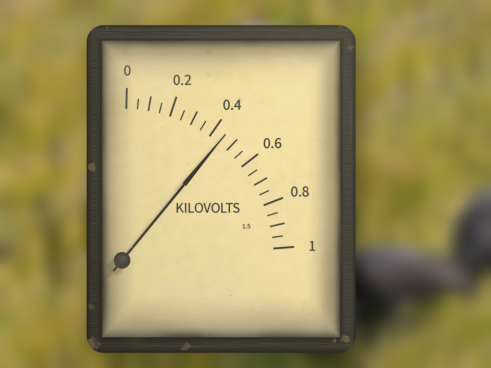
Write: 0.45 kV
